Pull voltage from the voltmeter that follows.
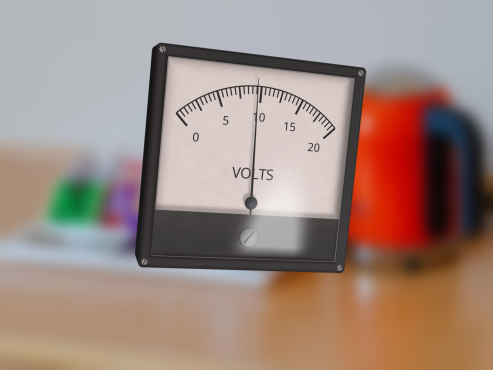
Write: 9.5 V
